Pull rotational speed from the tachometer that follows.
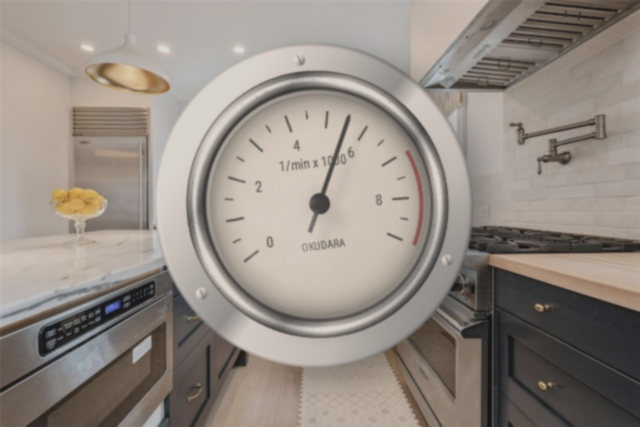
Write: 5500 rpm
